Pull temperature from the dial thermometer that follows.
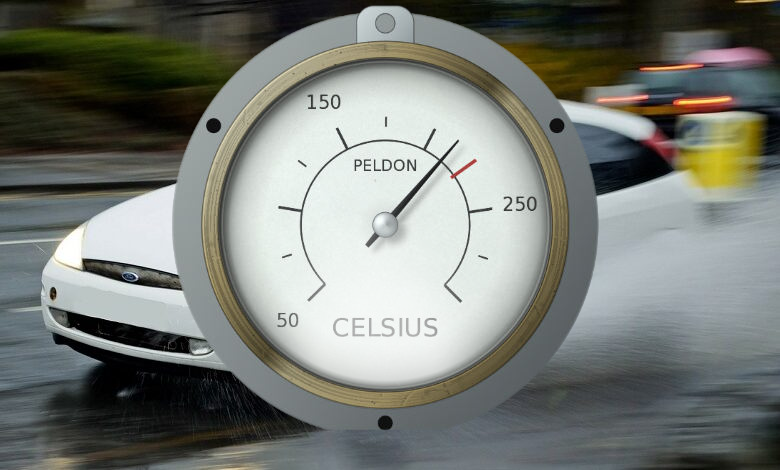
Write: 212.5 °C
